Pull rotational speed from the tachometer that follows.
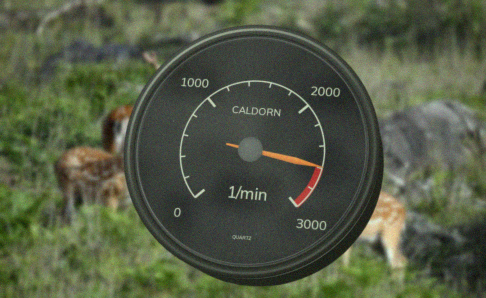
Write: 2600 rpm
